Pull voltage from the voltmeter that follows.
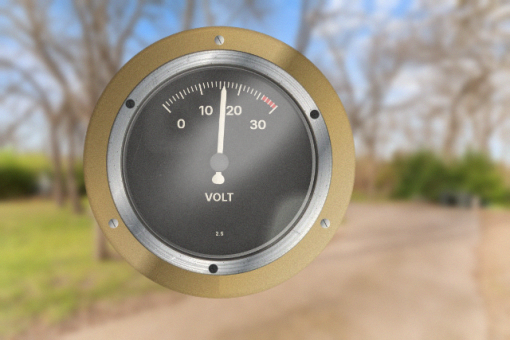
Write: 16 V
